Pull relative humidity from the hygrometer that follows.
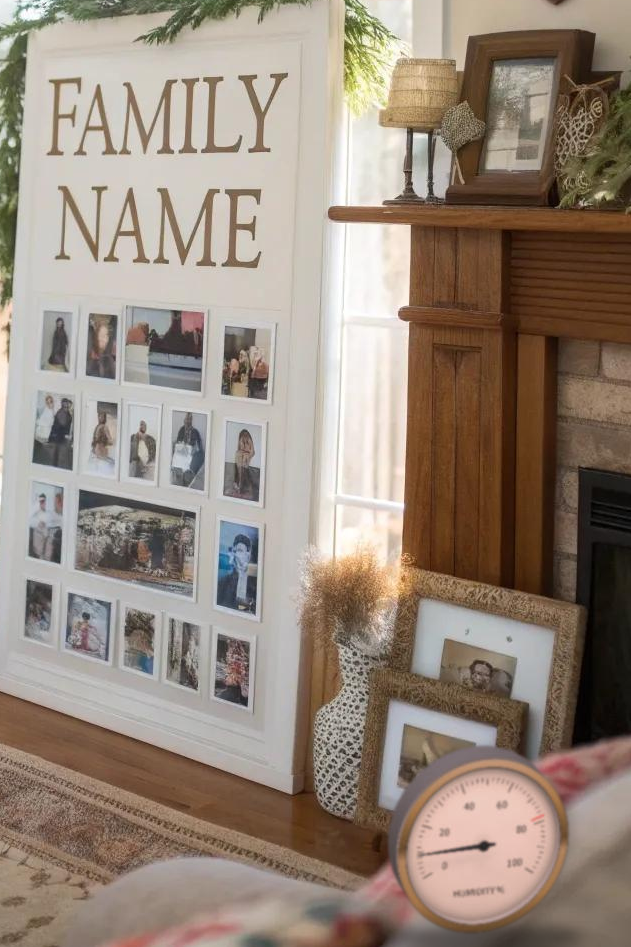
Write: 10 %
